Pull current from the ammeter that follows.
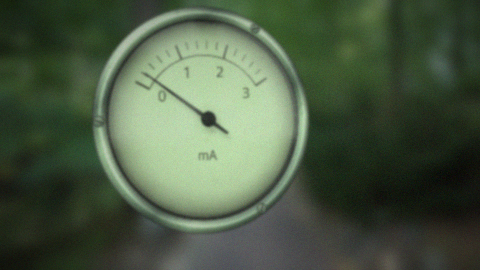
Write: 0.2 mA
